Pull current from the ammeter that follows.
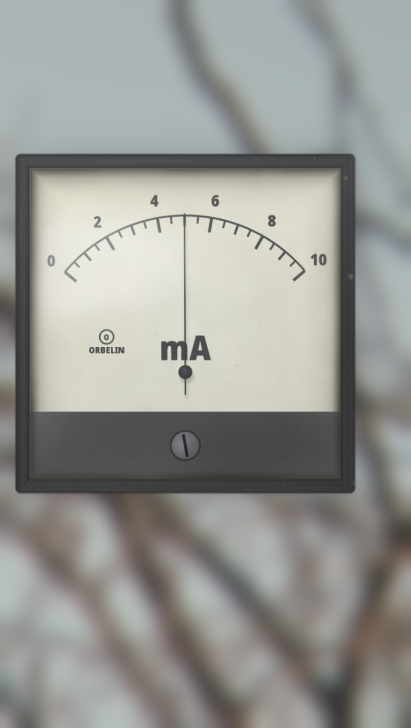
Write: 5 mA
